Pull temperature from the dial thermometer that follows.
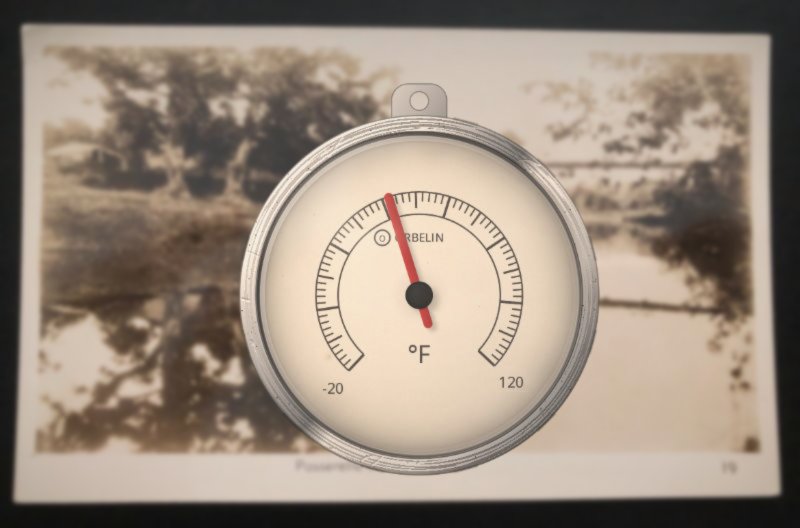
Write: 42 °F
